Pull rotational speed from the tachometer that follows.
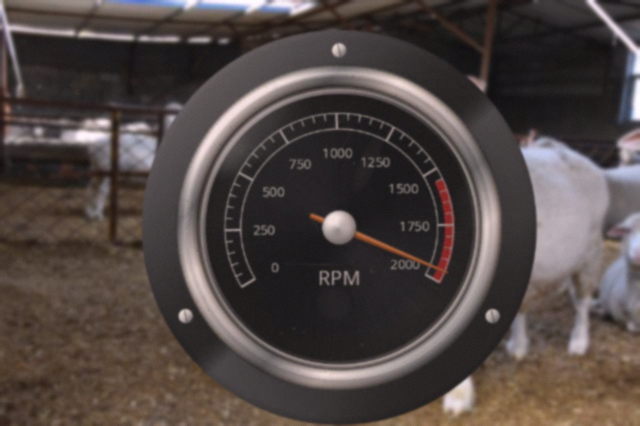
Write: 1950 rpm
